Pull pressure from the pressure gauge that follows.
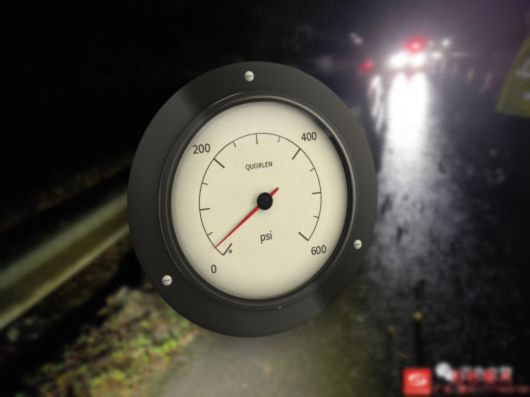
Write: 25 psi
